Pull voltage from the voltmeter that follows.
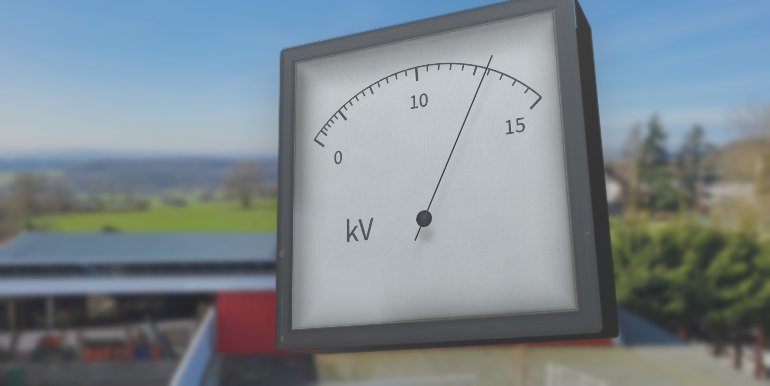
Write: 13 kV
